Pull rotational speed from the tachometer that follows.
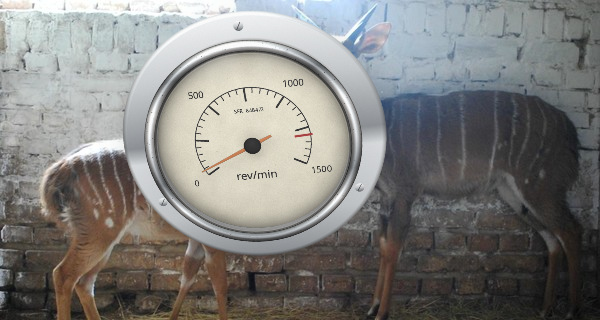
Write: 50 rpm
